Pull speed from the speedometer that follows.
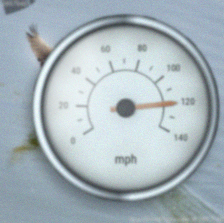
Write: 120 mph
